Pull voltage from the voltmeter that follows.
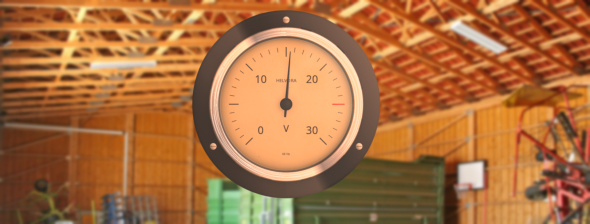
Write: 15.5 V
